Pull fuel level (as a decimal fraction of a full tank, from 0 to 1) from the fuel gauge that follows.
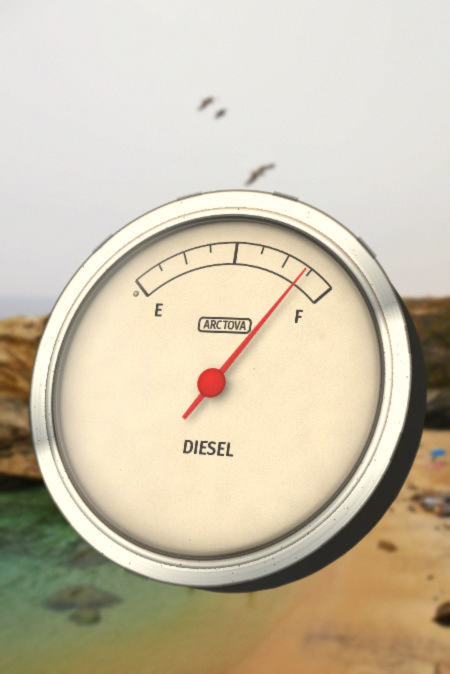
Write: 0.875
